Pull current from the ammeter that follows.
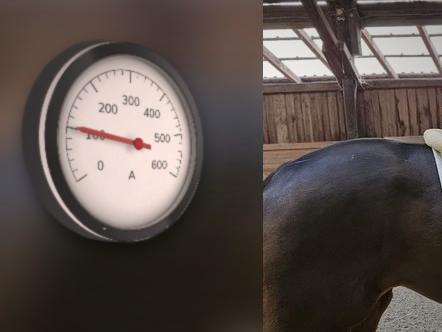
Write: 100 A
